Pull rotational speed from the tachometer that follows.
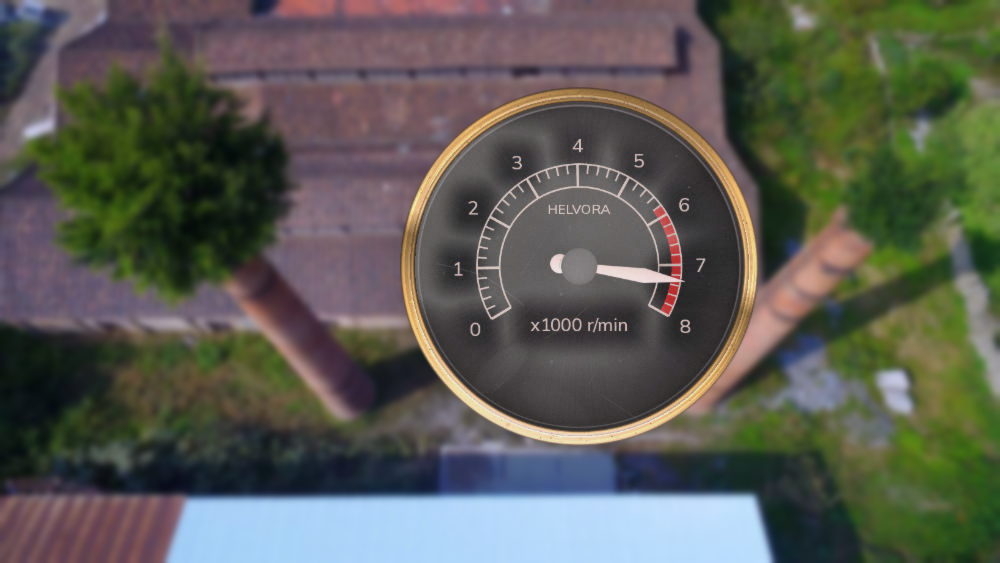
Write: 7300 rpm
